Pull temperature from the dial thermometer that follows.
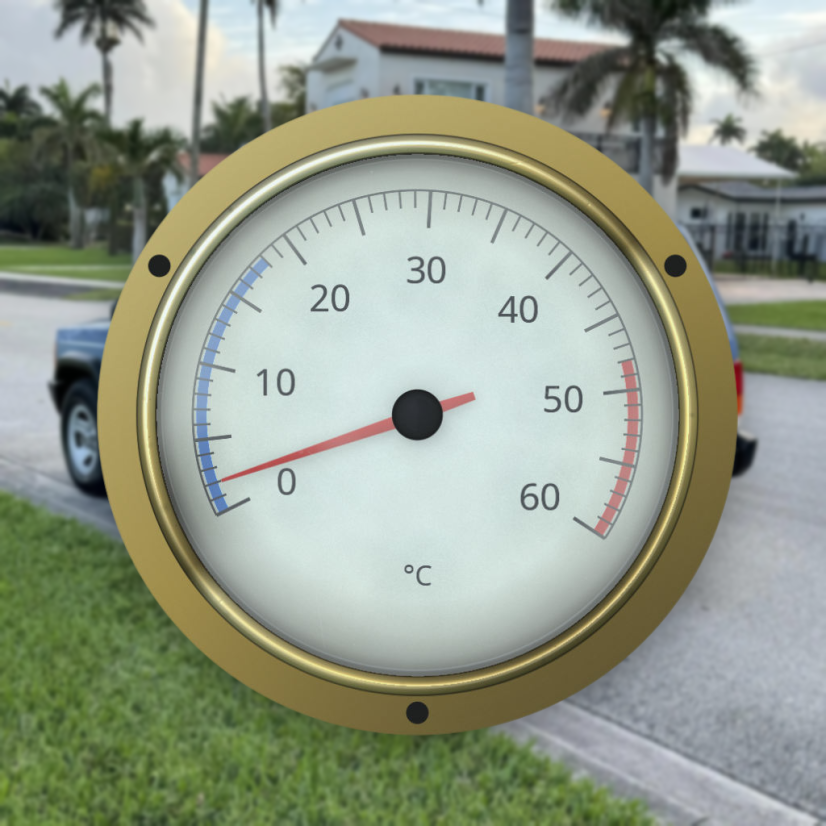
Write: 2 °C
